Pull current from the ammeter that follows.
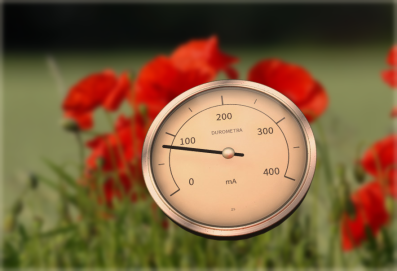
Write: 75 mA
